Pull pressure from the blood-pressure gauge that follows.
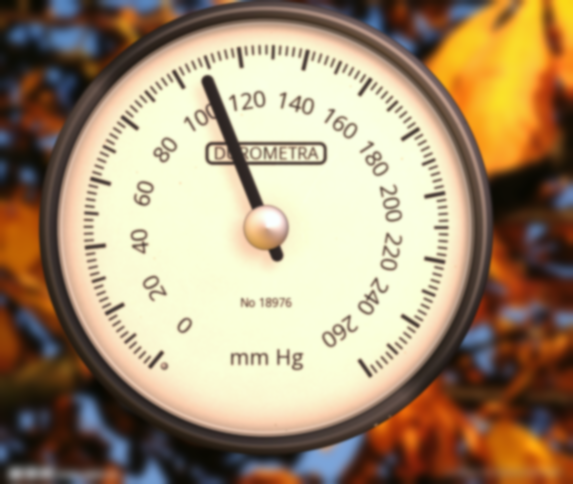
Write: 108 mmHg
